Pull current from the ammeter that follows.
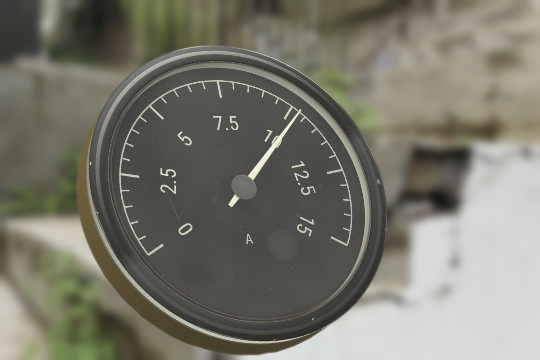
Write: 10.25 A
